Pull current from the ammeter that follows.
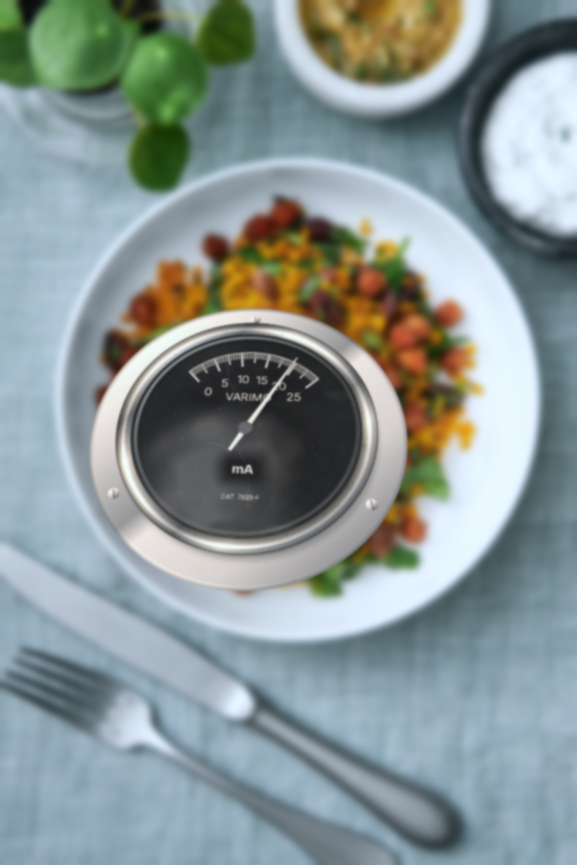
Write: 20 mA
